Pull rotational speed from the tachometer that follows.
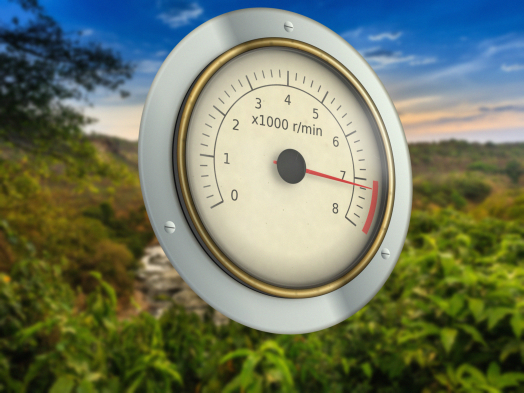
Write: 7200 rpm
